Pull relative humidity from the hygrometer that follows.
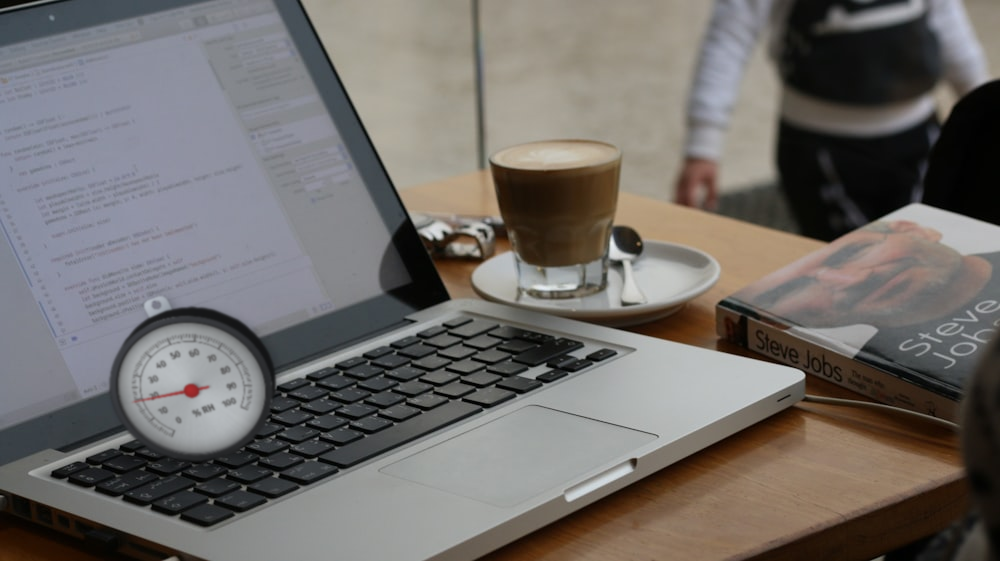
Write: 20 %
